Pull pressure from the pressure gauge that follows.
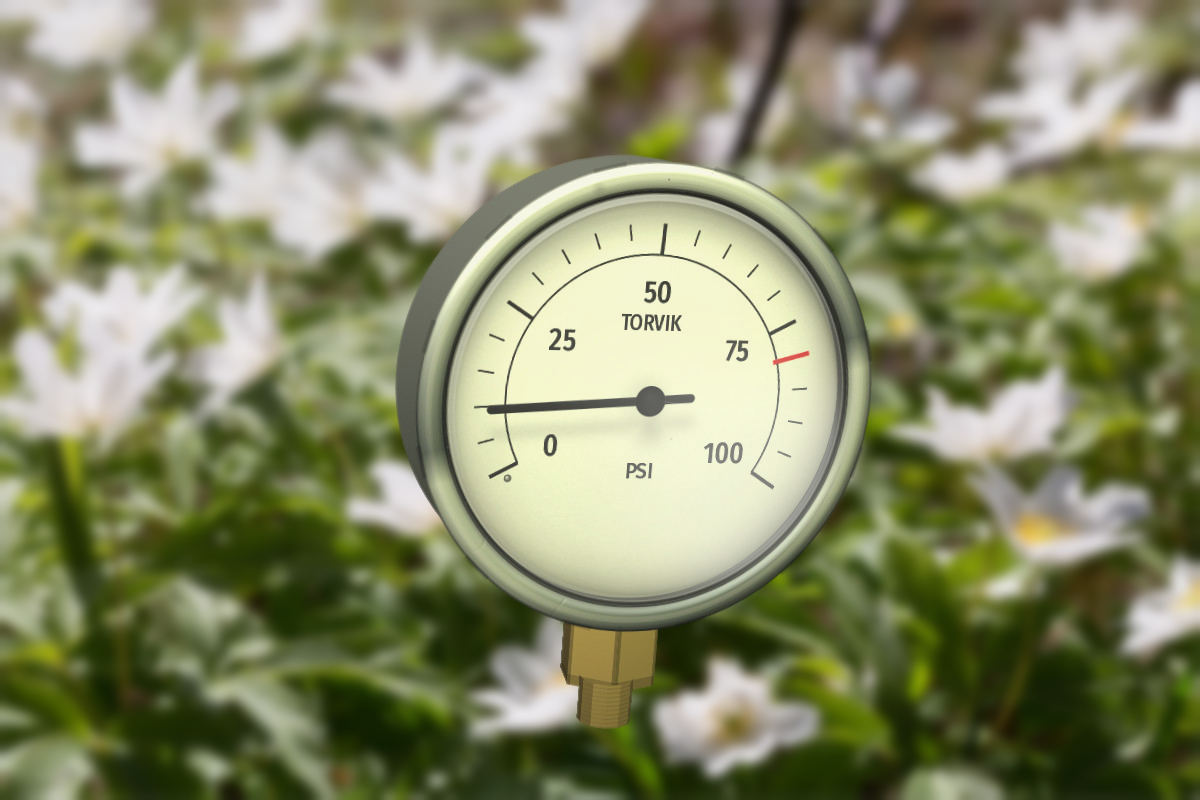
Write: 10 psi
